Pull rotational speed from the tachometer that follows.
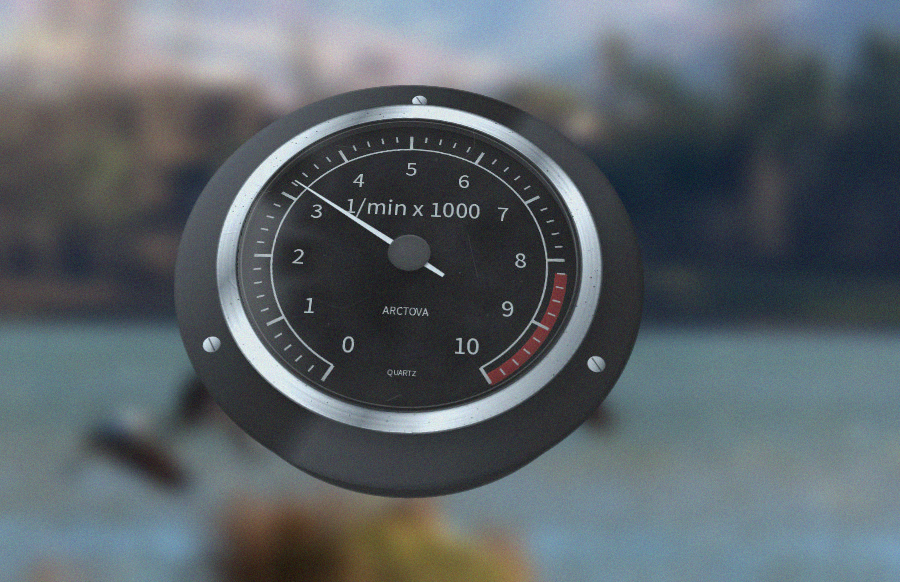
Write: 3200 rpm
